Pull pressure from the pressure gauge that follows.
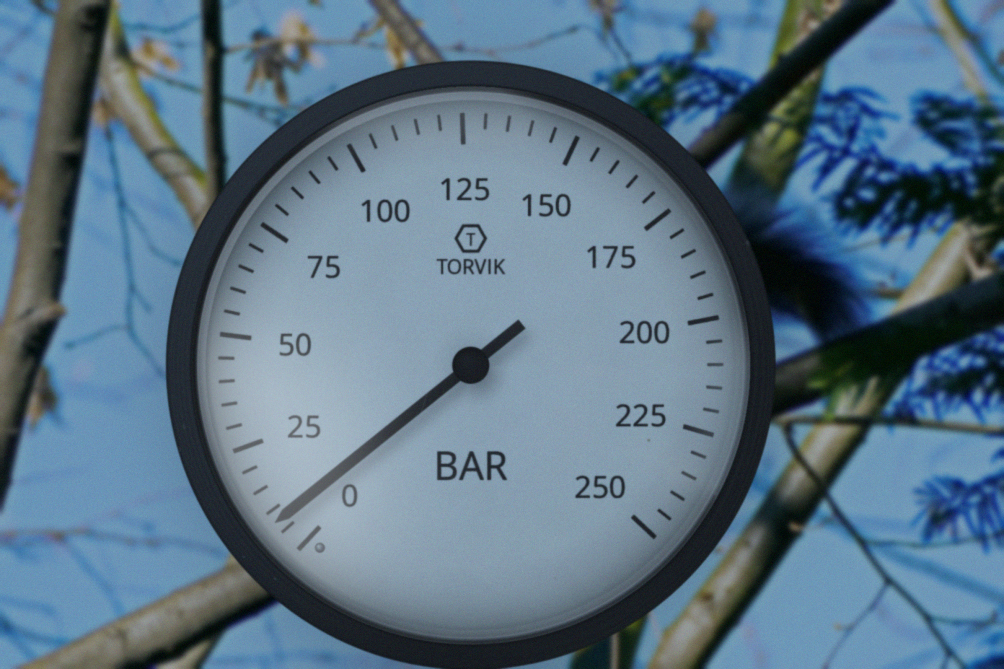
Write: 7.5 bar
